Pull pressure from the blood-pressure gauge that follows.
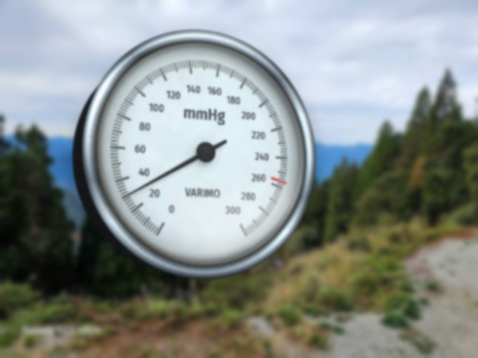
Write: 30 mmHg
